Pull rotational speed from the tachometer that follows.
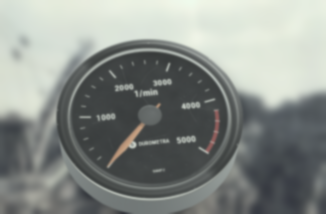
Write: 0 rpm
